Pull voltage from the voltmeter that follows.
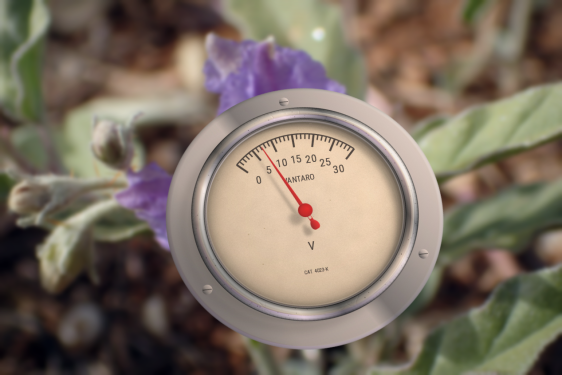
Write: 7 V
